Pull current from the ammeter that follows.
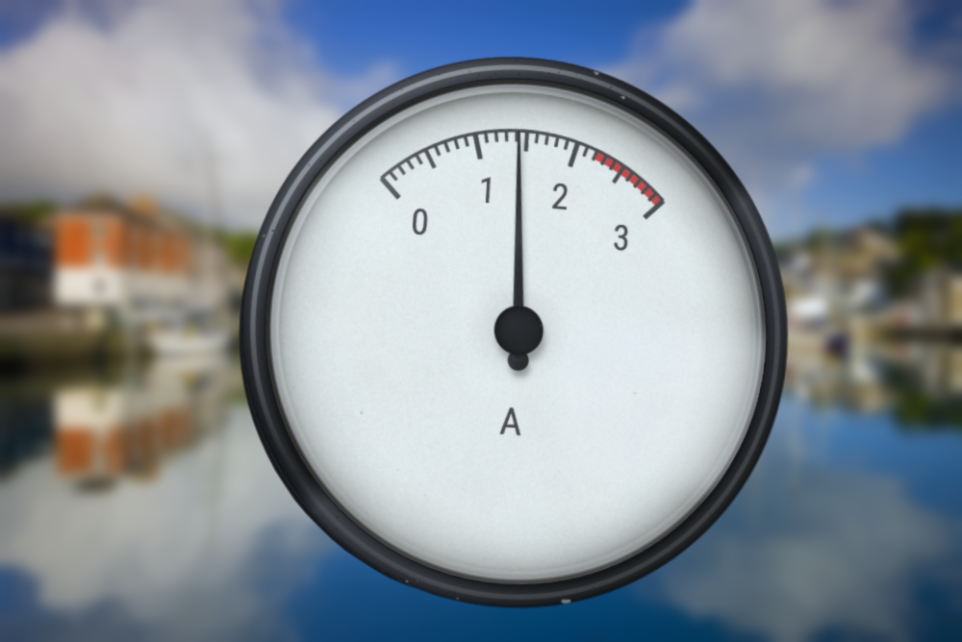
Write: 1.4 A
